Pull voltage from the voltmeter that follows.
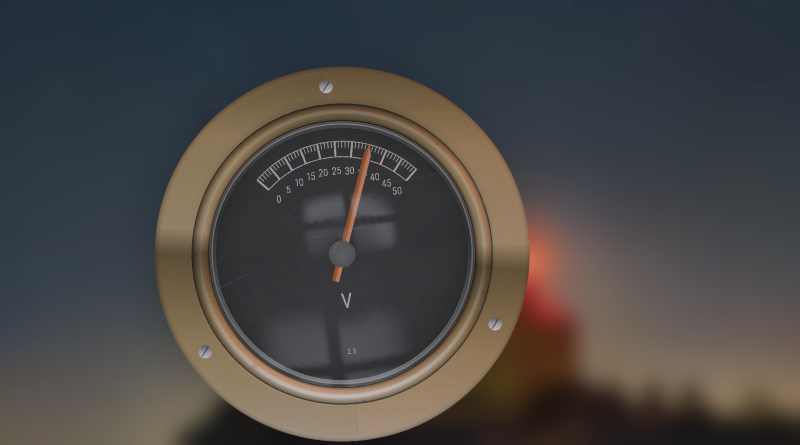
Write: 35 V
